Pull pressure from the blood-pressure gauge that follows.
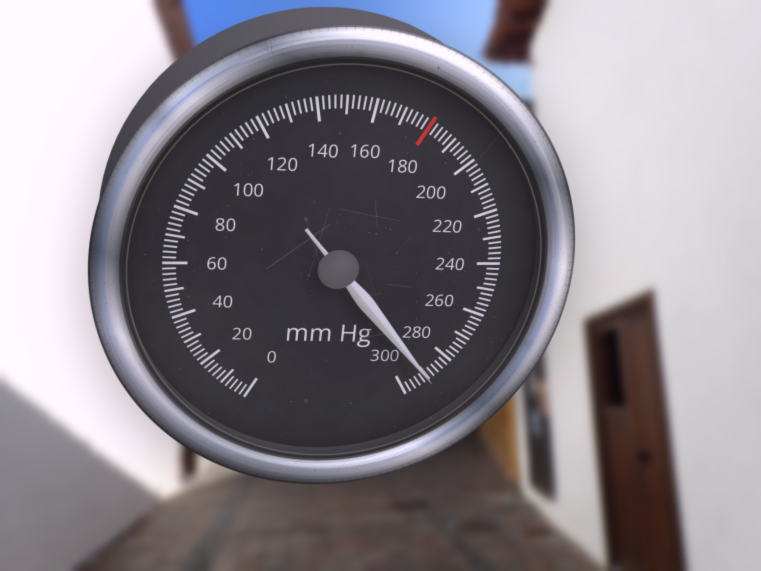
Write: 290 mmHg
